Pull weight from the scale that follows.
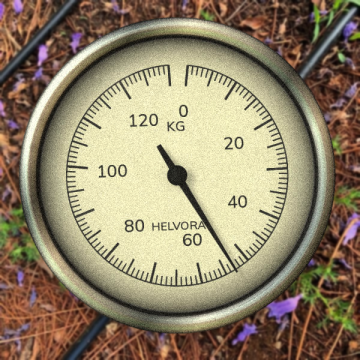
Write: 53 kg
